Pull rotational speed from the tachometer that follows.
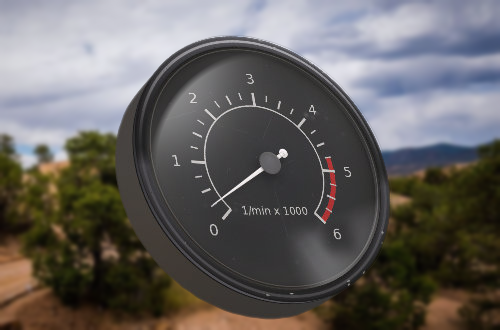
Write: 250 rpm
